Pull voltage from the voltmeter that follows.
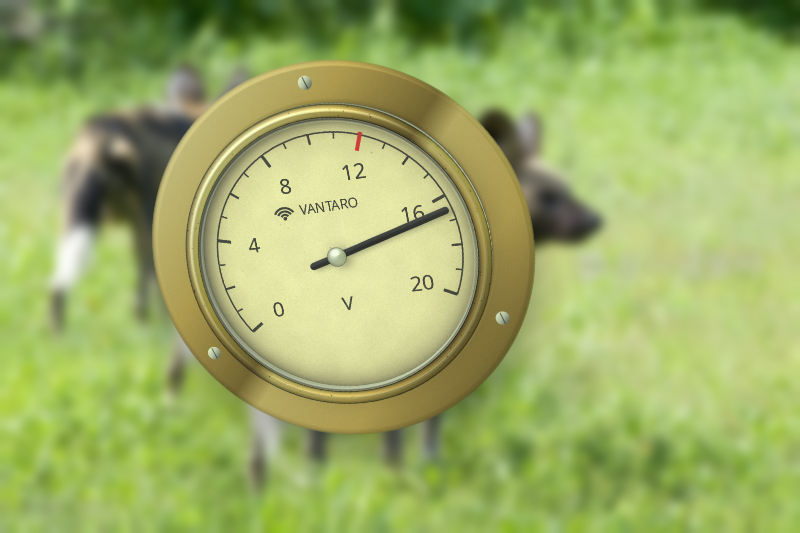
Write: 16.5 V
